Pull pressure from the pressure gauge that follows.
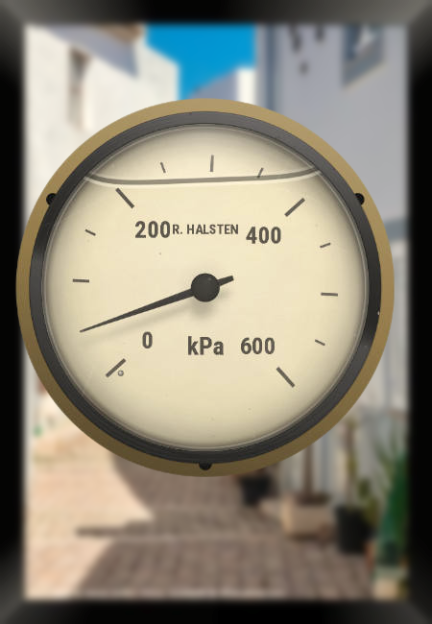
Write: 50 kPa
